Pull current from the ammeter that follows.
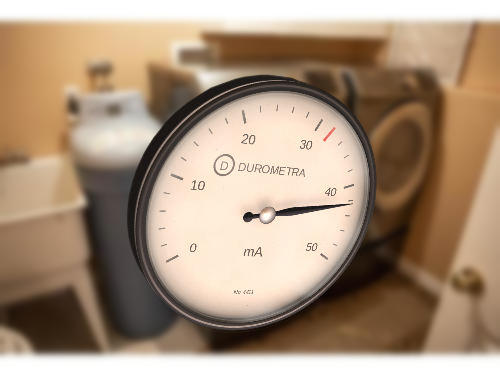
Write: 42 mA
